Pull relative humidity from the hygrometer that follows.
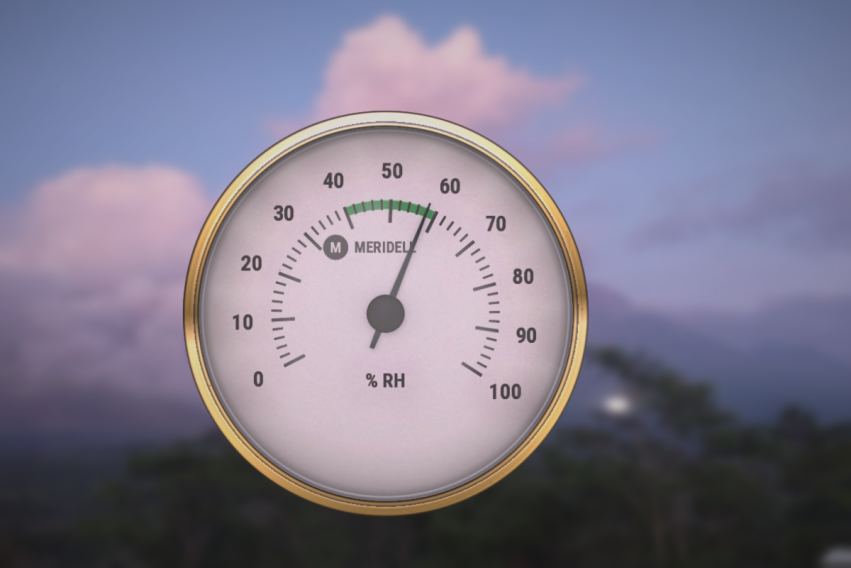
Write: 58 %
